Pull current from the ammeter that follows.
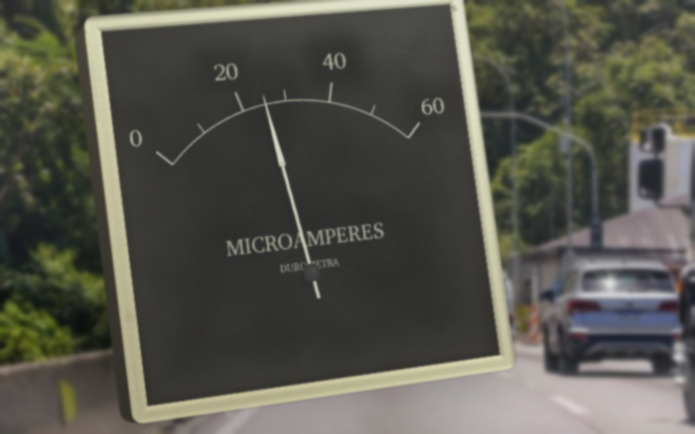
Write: 25 µA
